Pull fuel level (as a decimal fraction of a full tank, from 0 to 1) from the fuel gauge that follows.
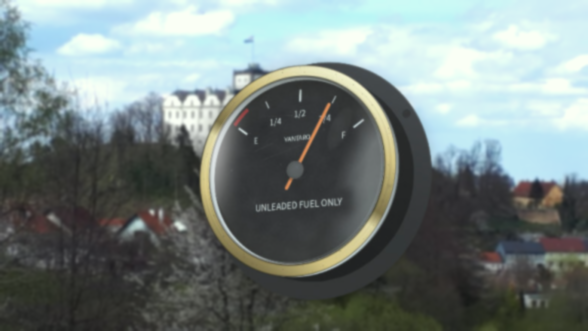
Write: 0.75
